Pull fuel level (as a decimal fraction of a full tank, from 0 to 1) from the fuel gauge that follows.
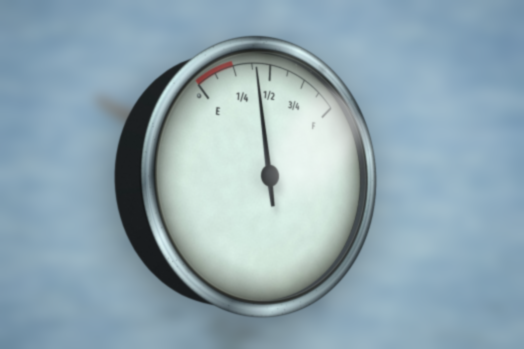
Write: 0.375
